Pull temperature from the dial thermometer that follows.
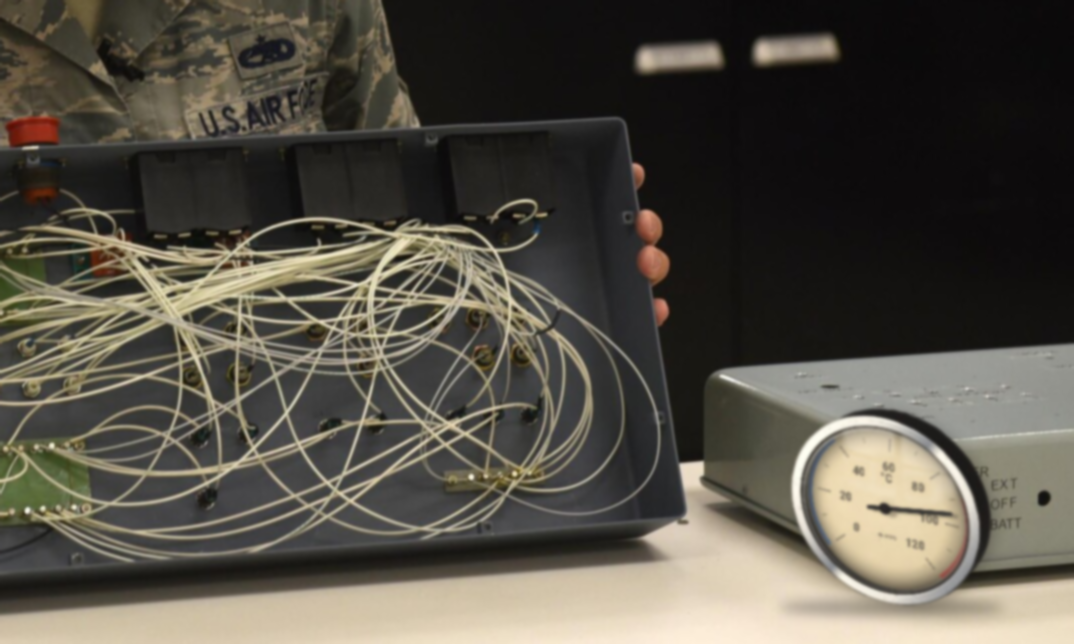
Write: 95 °C
